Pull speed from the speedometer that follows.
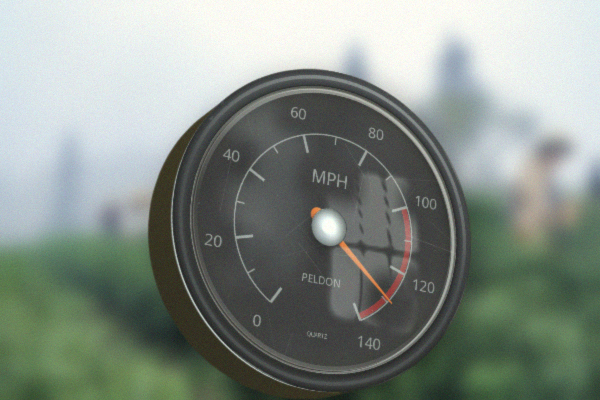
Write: 130 mph
